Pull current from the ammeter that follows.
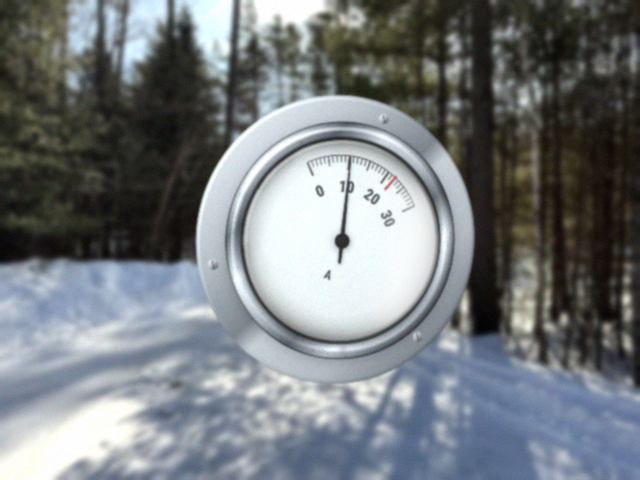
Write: 10 A
